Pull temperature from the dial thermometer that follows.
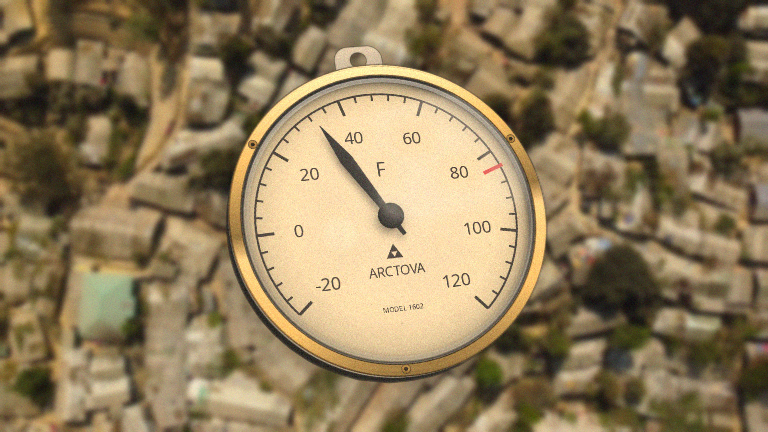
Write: 32 °F
